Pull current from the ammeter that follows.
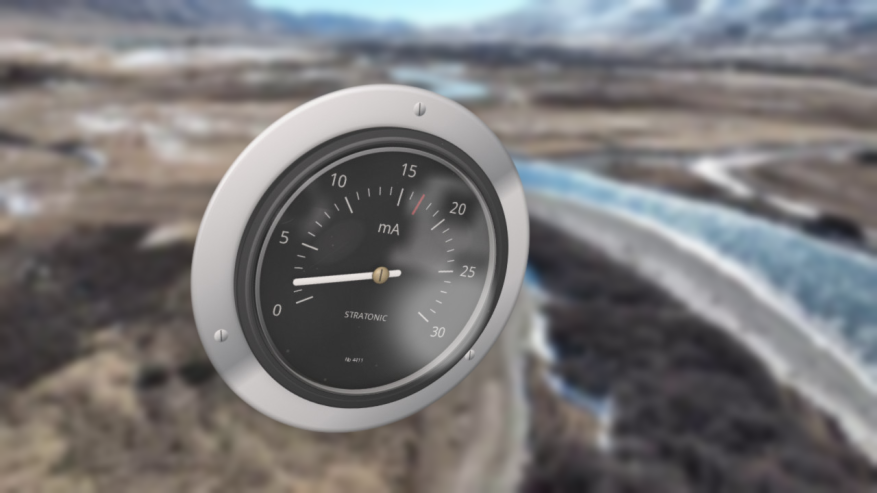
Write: 2 mA
